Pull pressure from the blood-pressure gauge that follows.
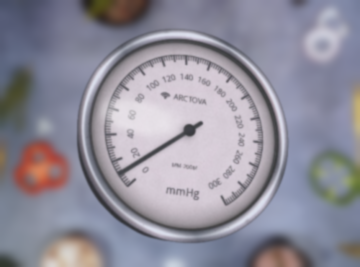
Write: 10 mmHg
